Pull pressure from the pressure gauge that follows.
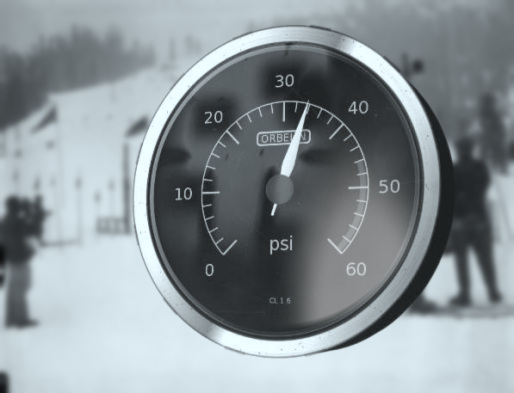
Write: 34 psi
